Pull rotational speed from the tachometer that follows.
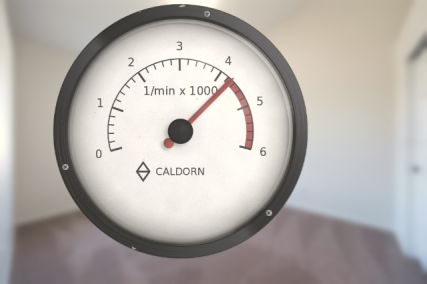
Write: 4300 rpm
